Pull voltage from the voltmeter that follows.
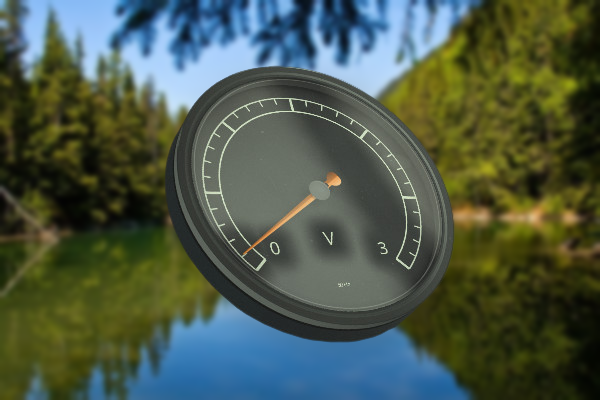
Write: 0.1 V
